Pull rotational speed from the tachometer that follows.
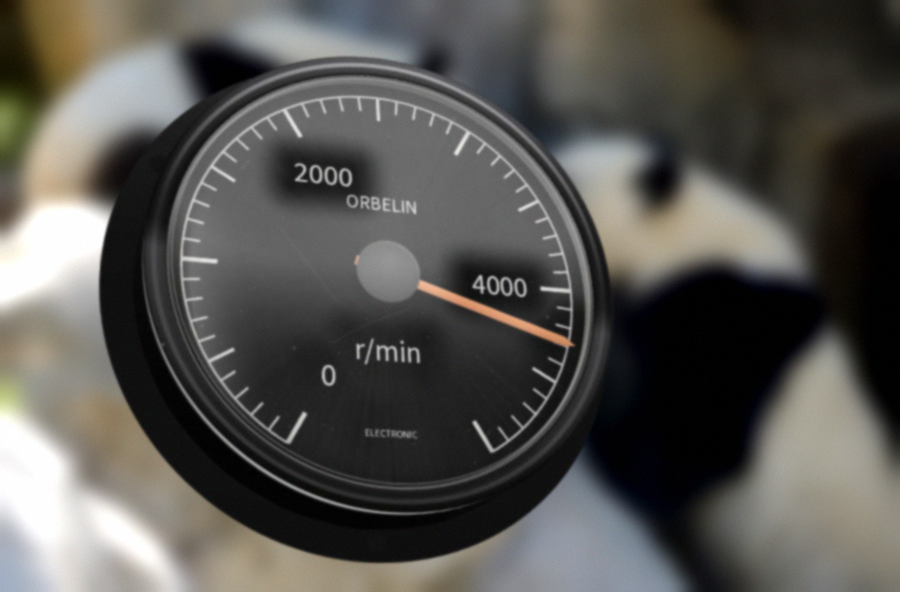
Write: 4300 rpm
